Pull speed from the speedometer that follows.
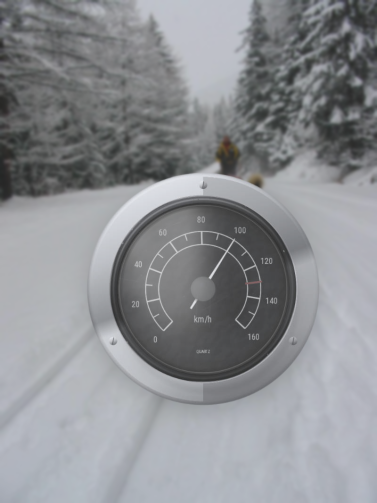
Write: 100 km/h
